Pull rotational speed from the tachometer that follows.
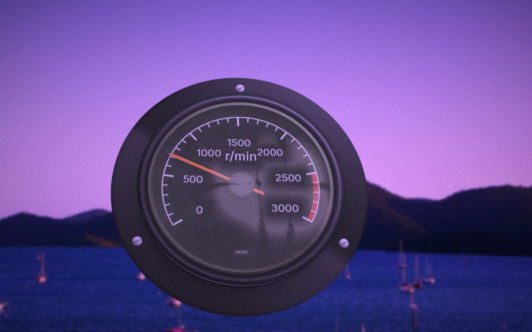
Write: 700 rpm
